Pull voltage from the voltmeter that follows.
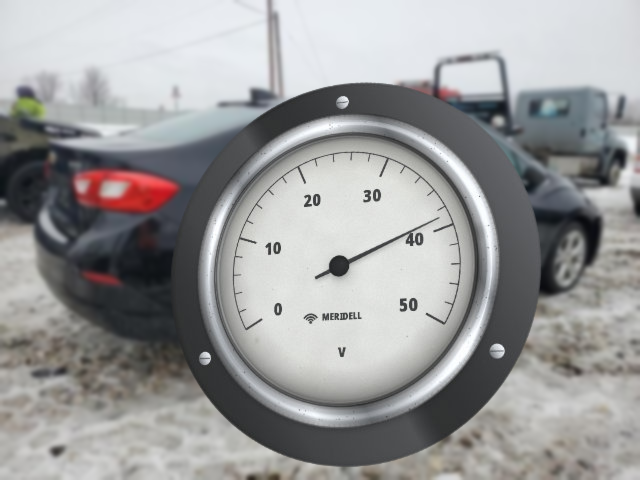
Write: 39 V
